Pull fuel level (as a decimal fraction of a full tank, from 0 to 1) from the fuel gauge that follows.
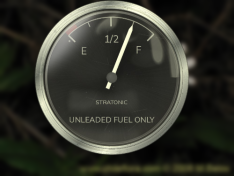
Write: 0.75
